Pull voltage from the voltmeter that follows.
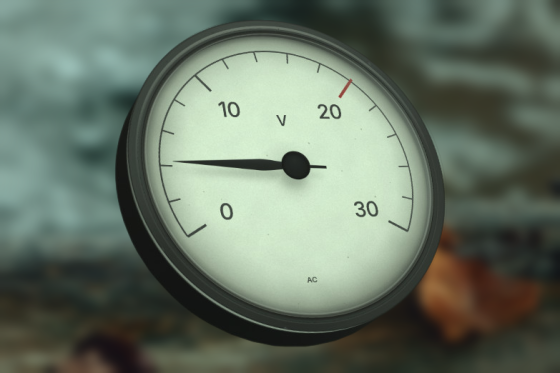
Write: 4 V
